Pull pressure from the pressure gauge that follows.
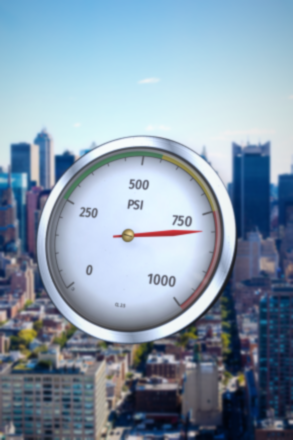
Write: 800 psi
